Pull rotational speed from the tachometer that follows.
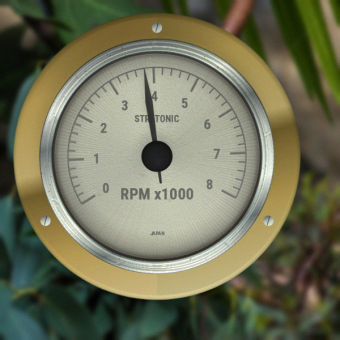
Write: 3800 rpm
